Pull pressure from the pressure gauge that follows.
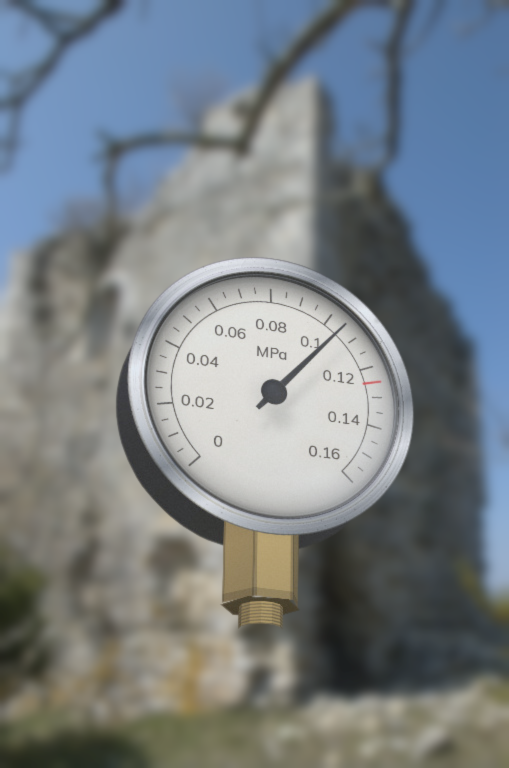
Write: 0.105 MPa
